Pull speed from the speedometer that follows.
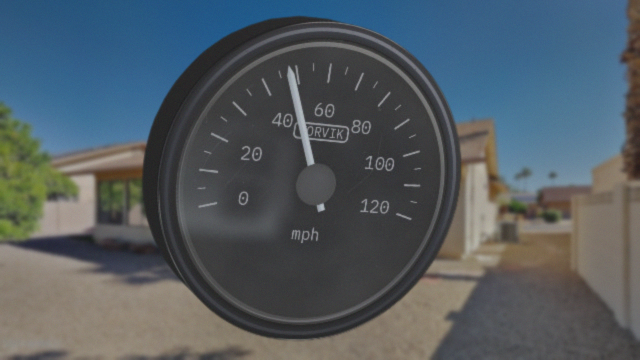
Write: 47.5 mph
